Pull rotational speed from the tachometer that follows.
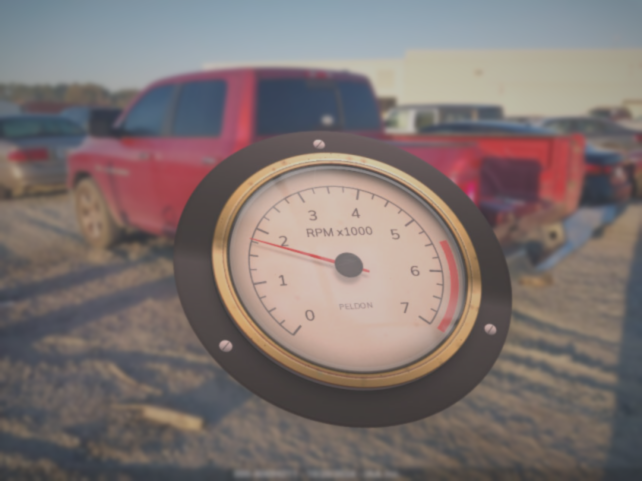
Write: 1750 rpm
